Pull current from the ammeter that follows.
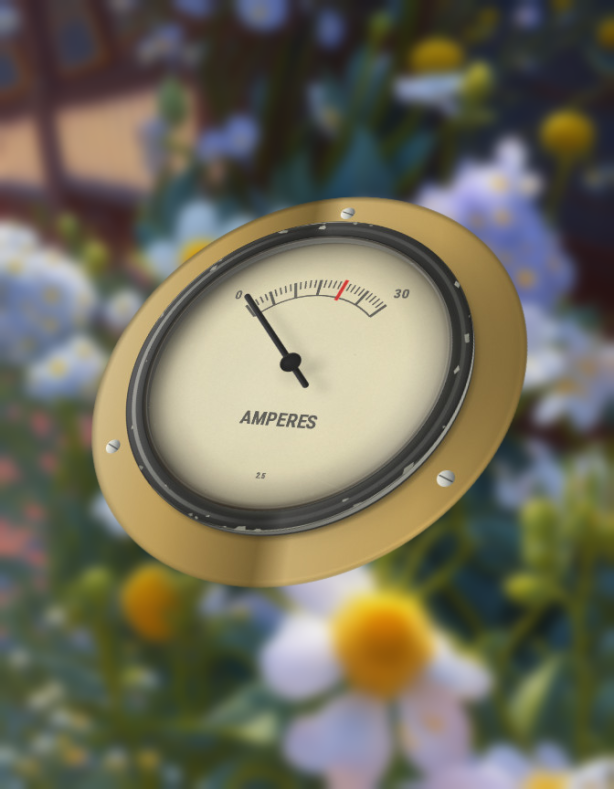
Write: 1 A
